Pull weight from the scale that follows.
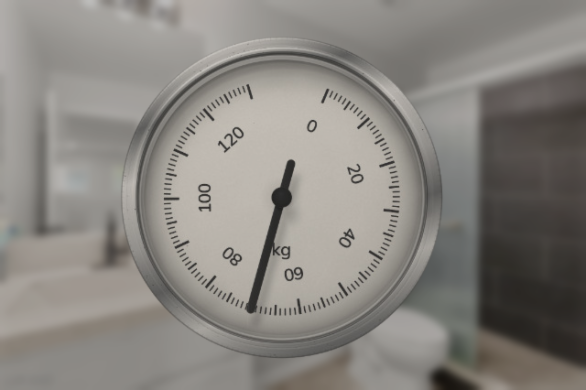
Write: 70 kg
